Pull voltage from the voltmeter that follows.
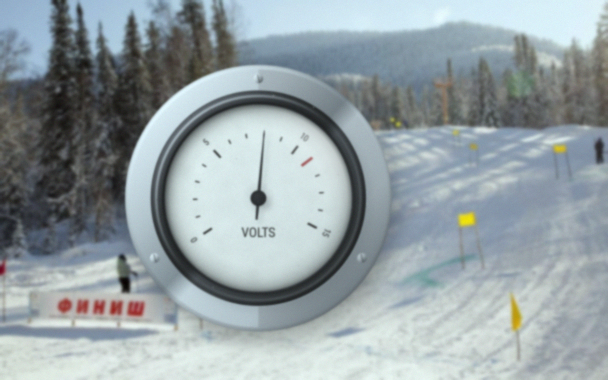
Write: 8 V
